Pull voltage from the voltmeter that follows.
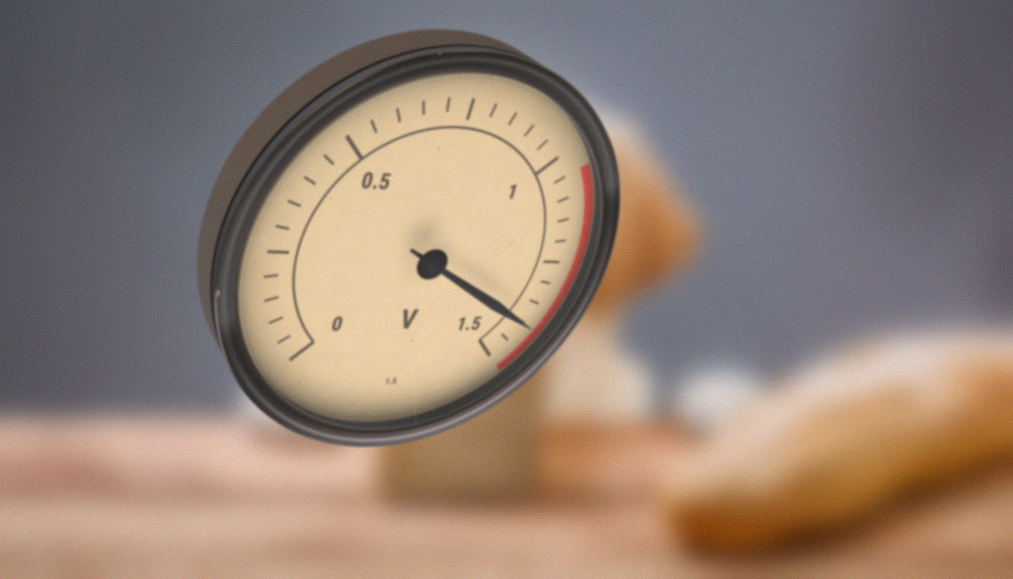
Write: 1.4 V
